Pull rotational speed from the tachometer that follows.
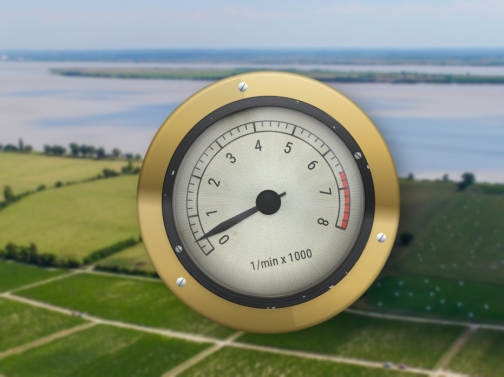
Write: 400 rpm
